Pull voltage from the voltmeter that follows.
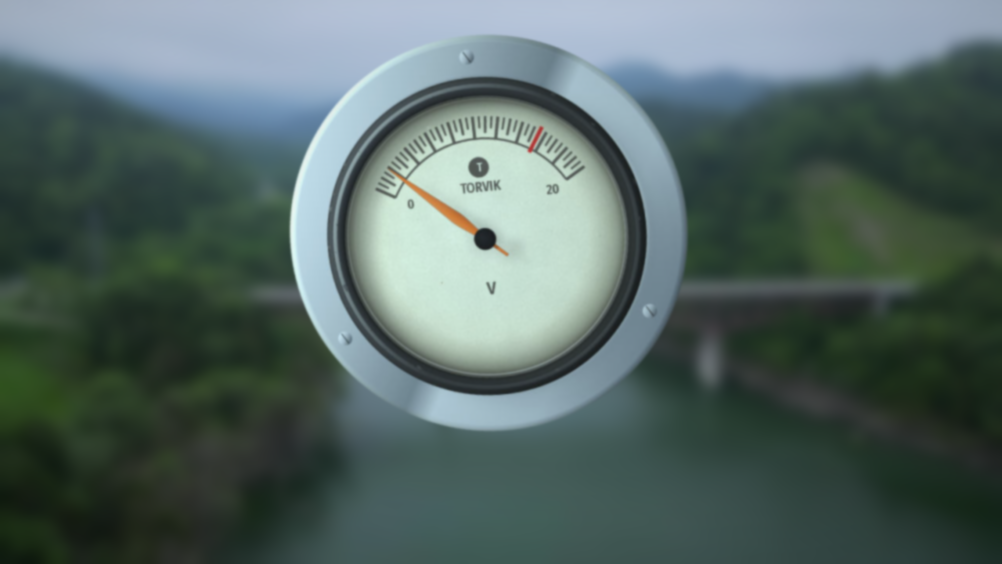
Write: 2 V
